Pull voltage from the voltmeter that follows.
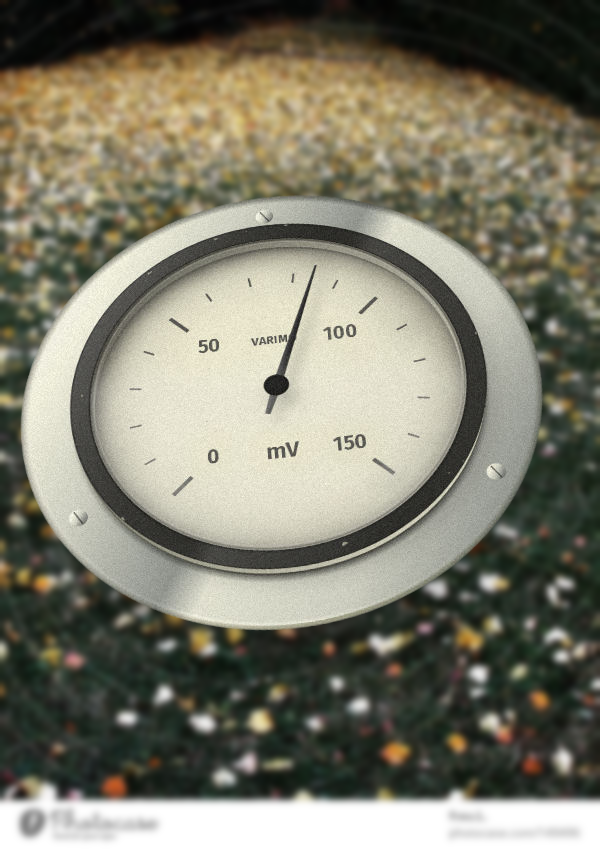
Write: 85 mV
